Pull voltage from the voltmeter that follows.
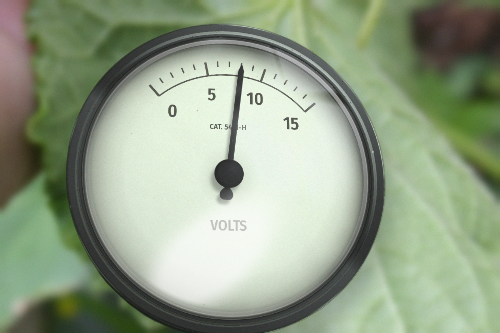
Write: 8 V
